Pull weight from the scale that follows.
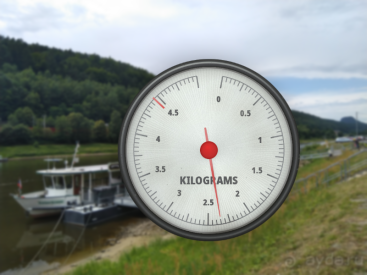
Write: 2.35 kg
